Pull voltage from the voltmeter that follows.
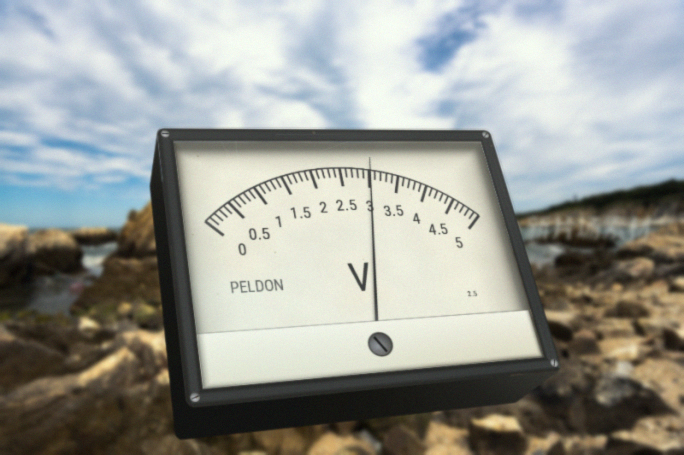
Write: 3 V
